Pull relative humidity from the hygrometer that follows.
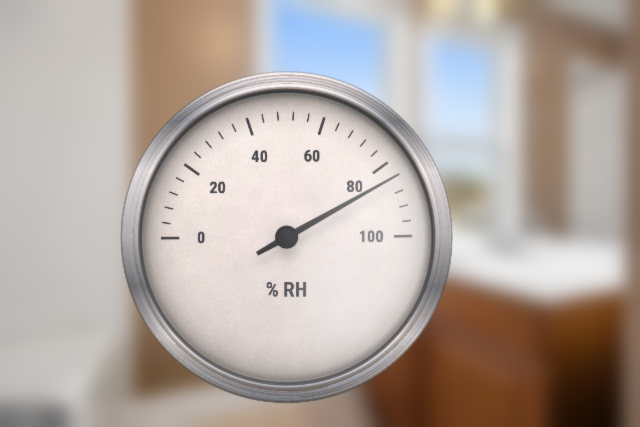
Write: 84 %
